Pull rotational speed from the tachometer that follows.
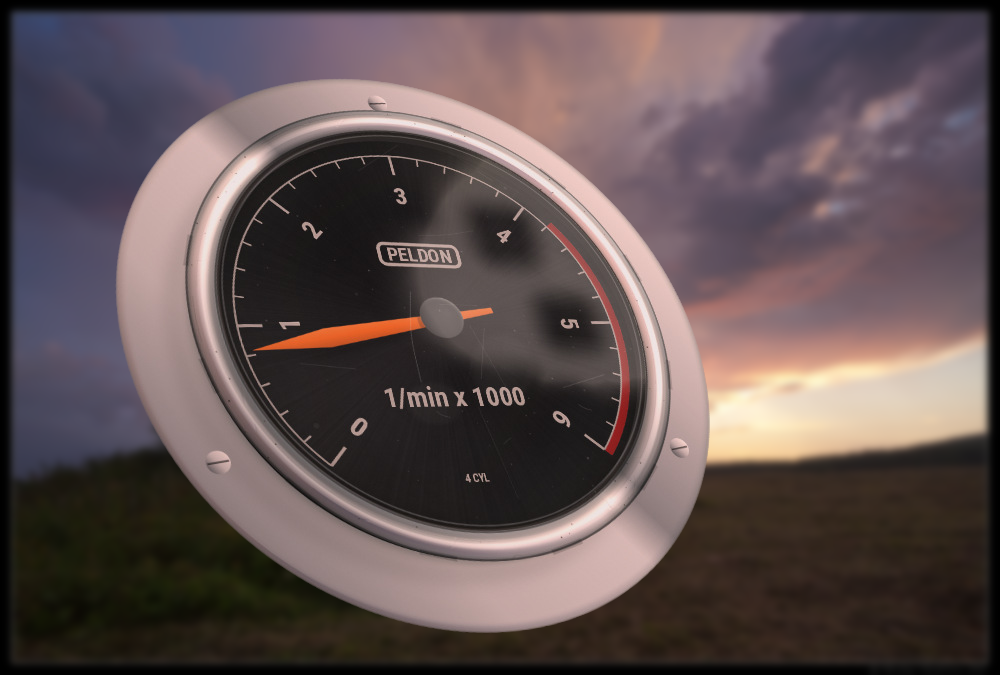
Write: 800 rpm
